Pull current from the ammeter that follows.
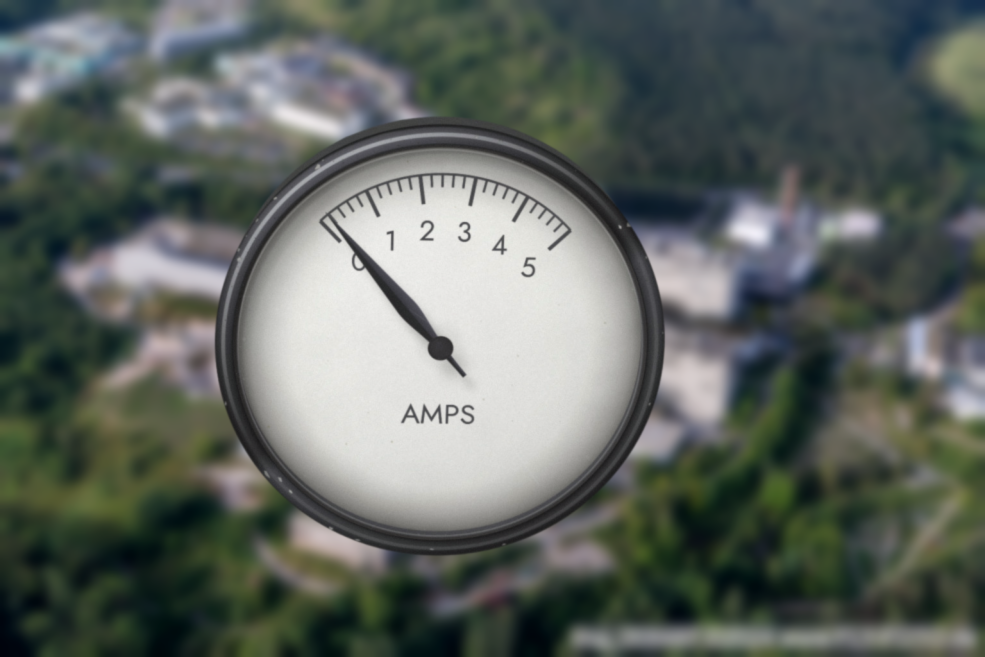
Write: 0.2 A
